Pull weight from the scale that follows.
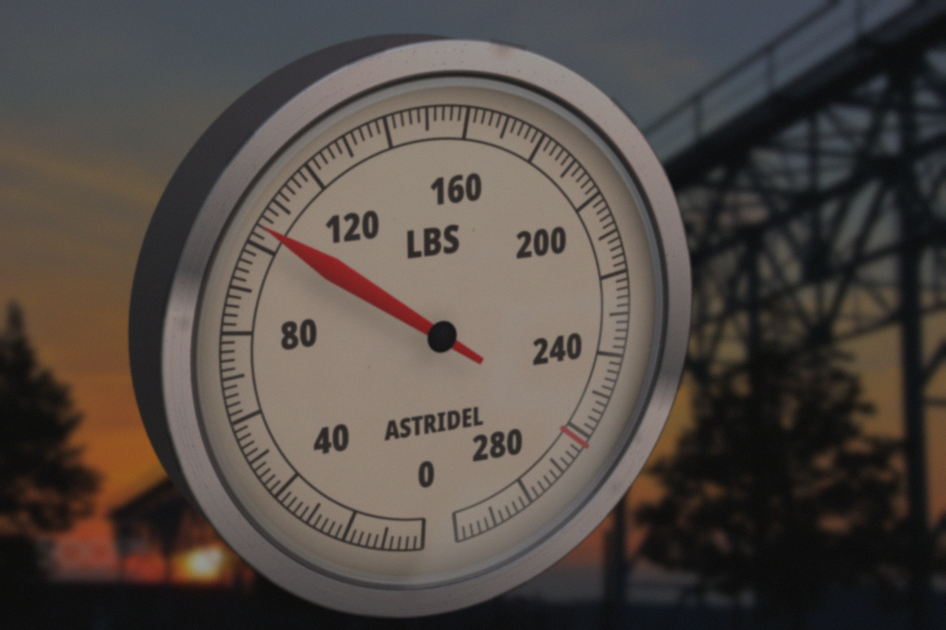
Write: 104 lb
